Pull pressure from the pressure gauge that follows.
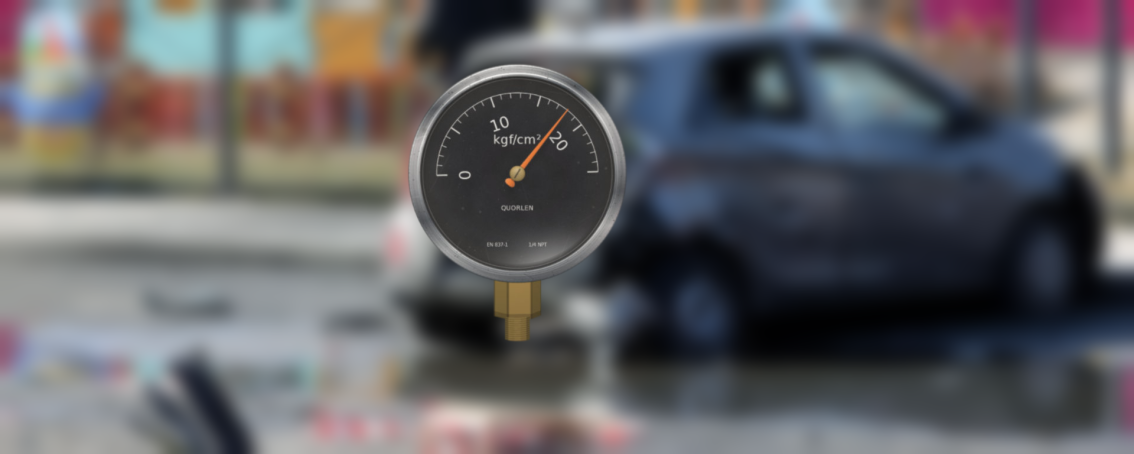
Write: 18 kg/cm²
